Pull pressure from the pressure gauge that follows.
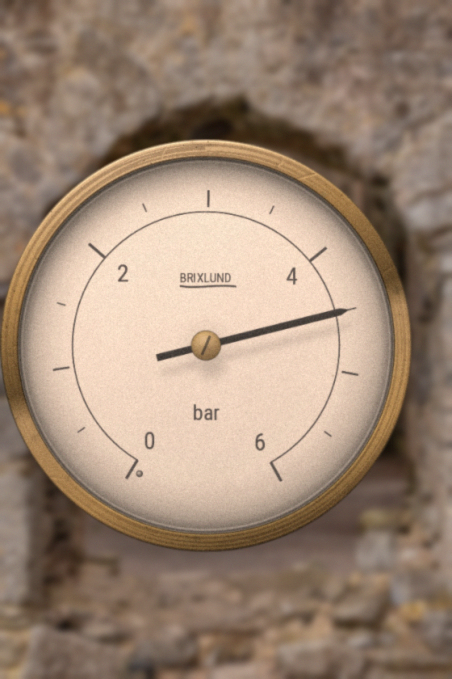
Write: 4.5 bar
